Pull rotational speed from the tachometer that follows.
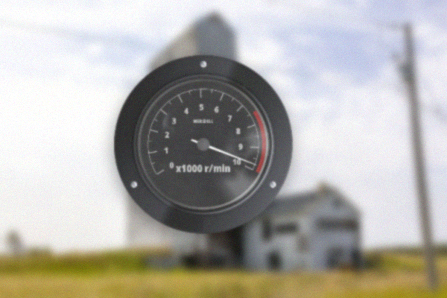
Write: 9750 rpm
